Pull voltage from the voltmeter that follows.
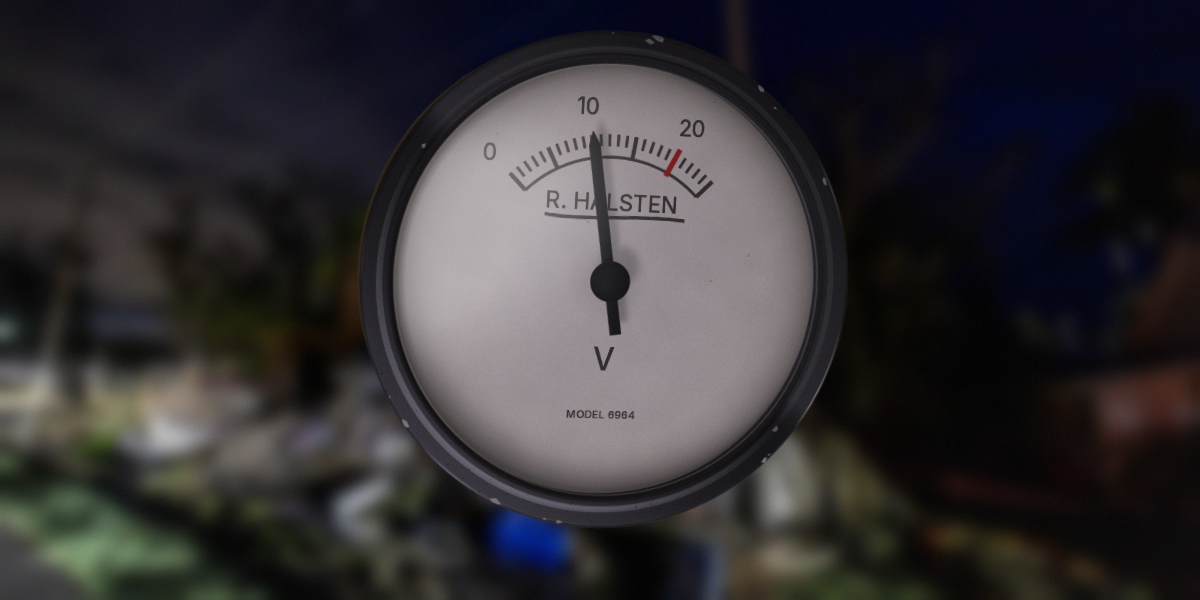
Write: 10 V
